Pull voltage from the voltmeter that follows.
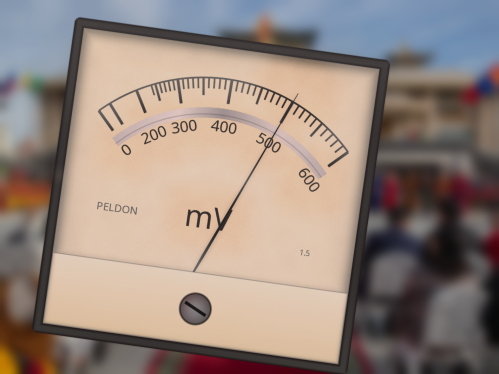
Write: 500 mV
